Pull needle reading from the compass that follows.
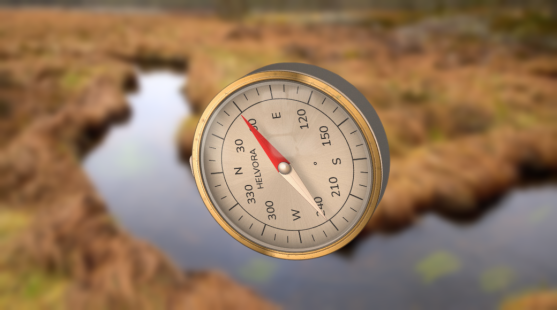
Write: 60 °
